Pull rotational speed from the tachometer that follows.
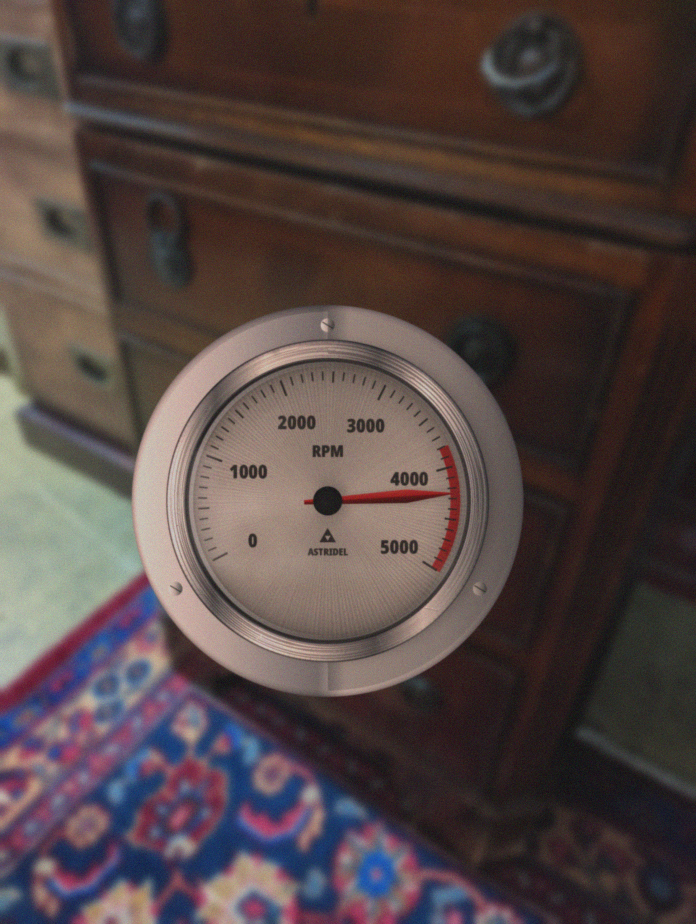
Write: 4250 rpm
